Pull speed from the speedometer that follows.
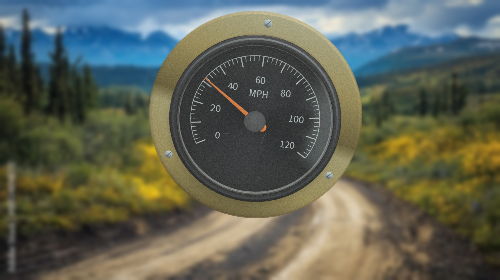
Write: 32 mph
